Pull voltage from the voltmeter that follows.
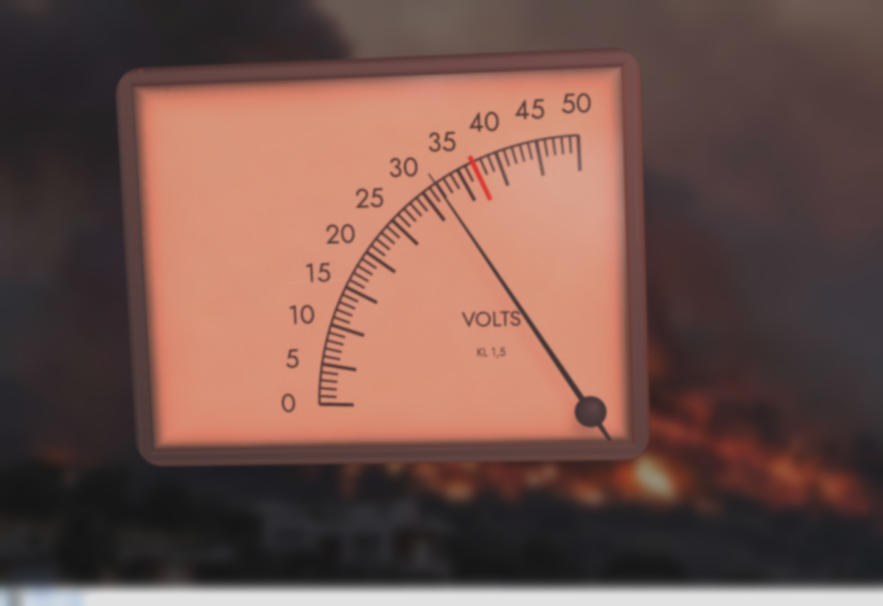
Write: 32 V
